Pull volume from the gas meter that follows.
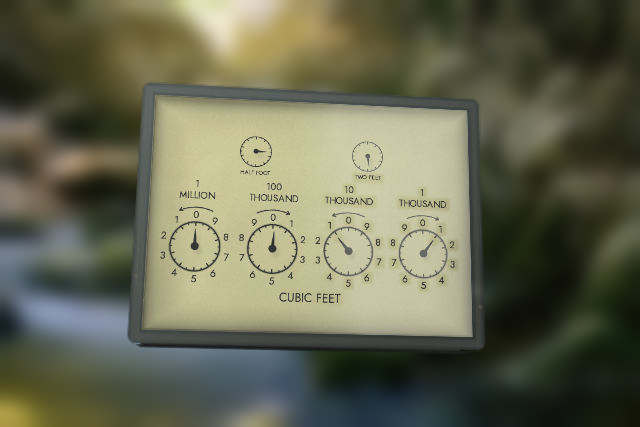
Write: 1100 ft³
